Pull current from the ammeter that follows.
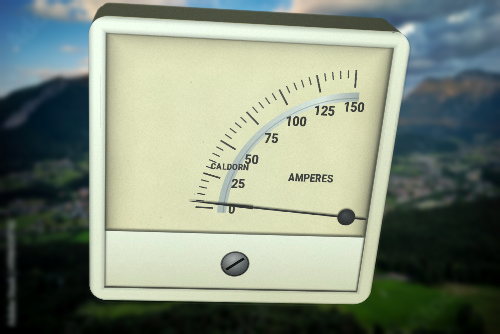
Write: 5 A
